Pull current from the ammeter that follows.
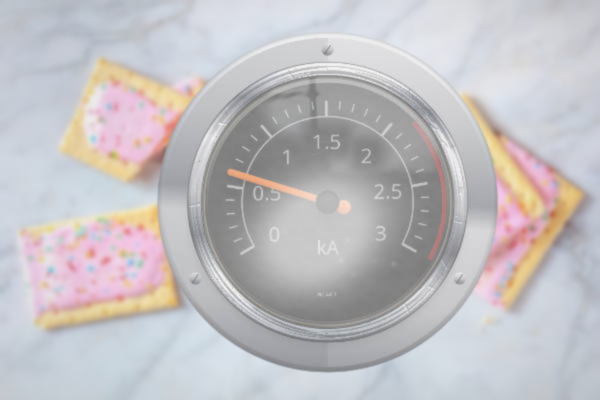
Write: 0.6 kA
